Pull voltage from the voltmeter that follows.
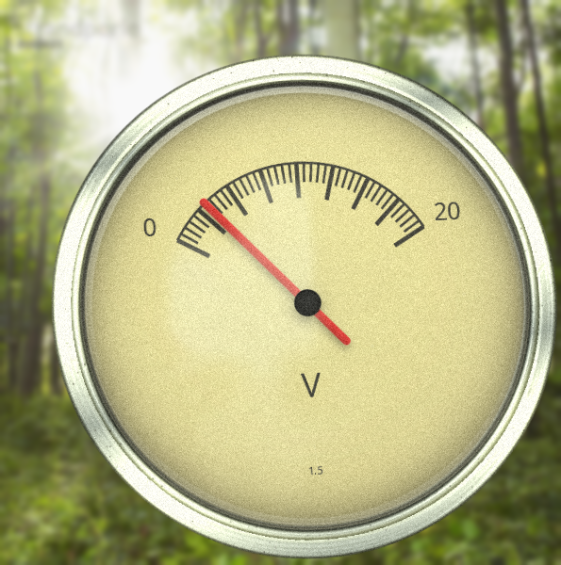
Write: 3 V
